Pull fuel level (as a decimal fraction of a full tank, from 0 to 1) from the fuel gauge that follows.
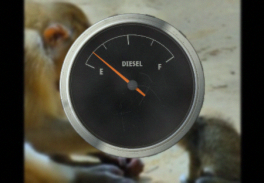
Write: 0.125
